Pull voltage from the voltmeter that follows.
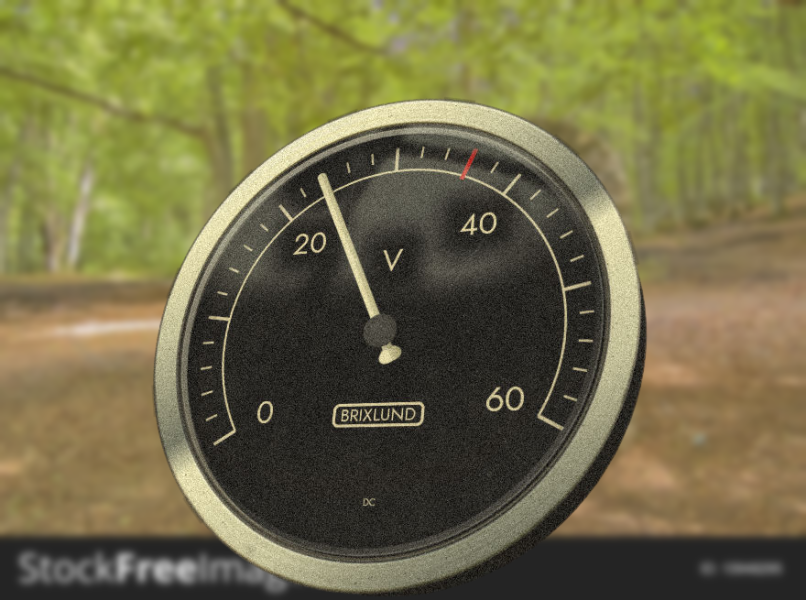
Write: 24 V
